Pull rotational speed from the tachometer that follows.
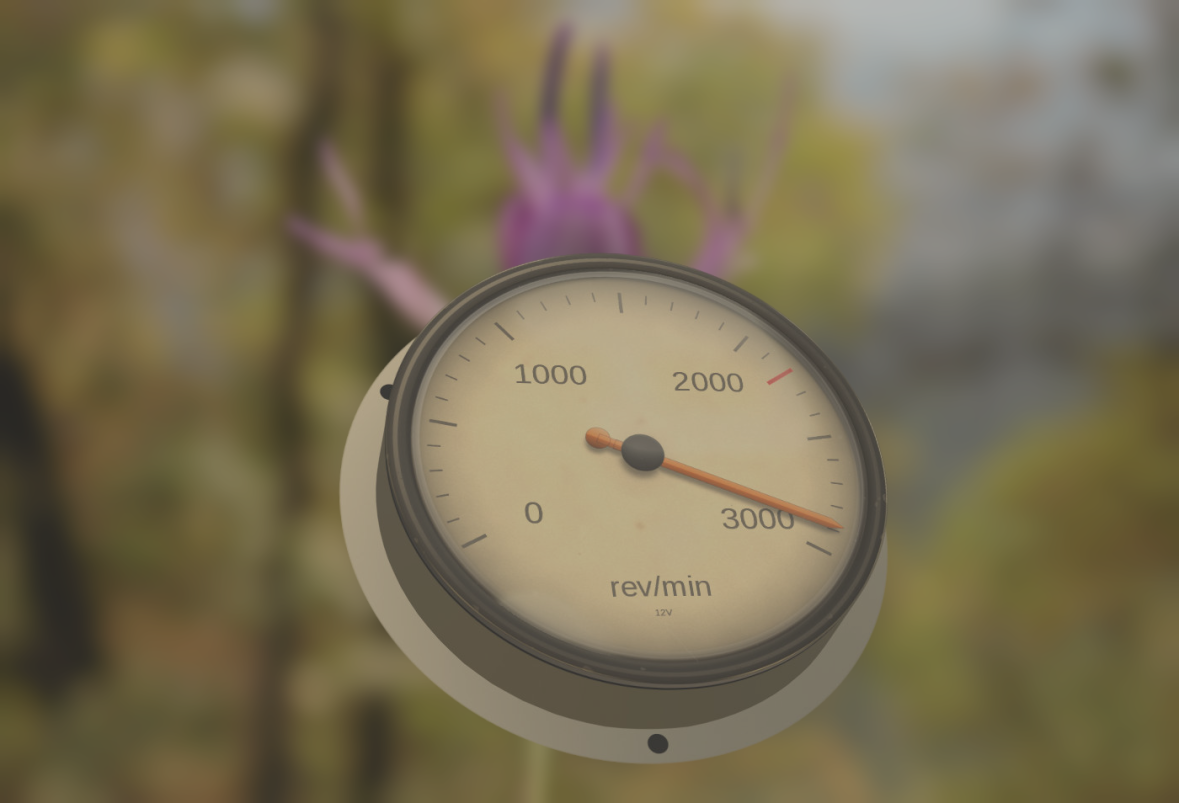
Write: 2900 rpm
